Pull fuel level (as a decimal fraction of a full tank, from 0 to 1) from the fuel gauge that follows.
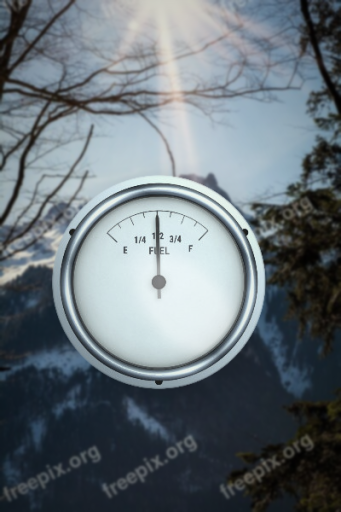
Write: 0.5
